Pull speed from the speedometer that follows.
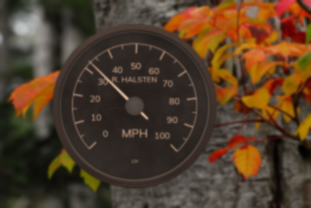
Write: 32.5 mph
